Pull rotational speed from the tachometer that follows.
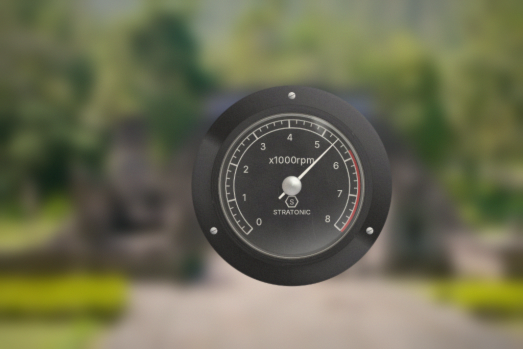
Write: 5400 rpm
